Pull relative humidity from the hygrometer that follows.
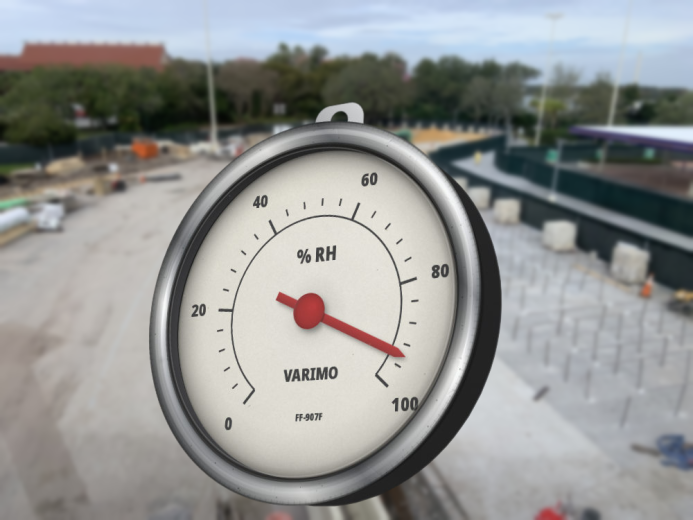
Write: 94 %
